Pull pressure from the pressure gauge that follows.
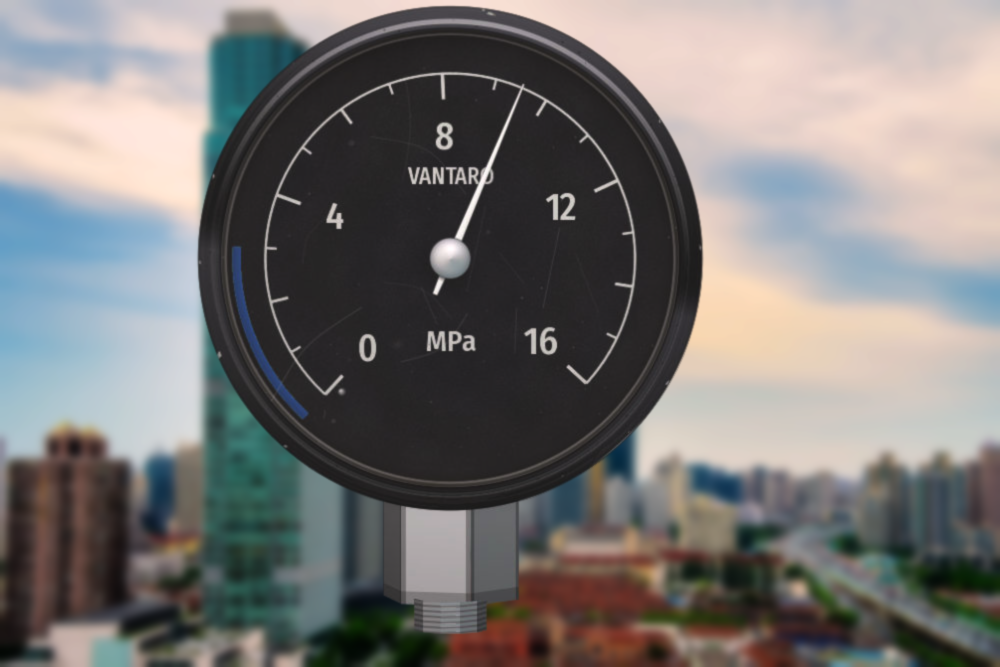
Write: 9.5 MPa
